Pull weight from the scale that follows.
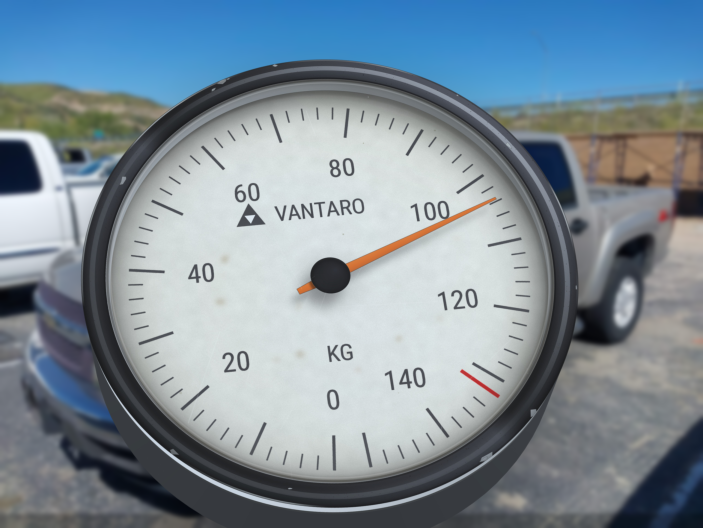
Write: 104 kg
